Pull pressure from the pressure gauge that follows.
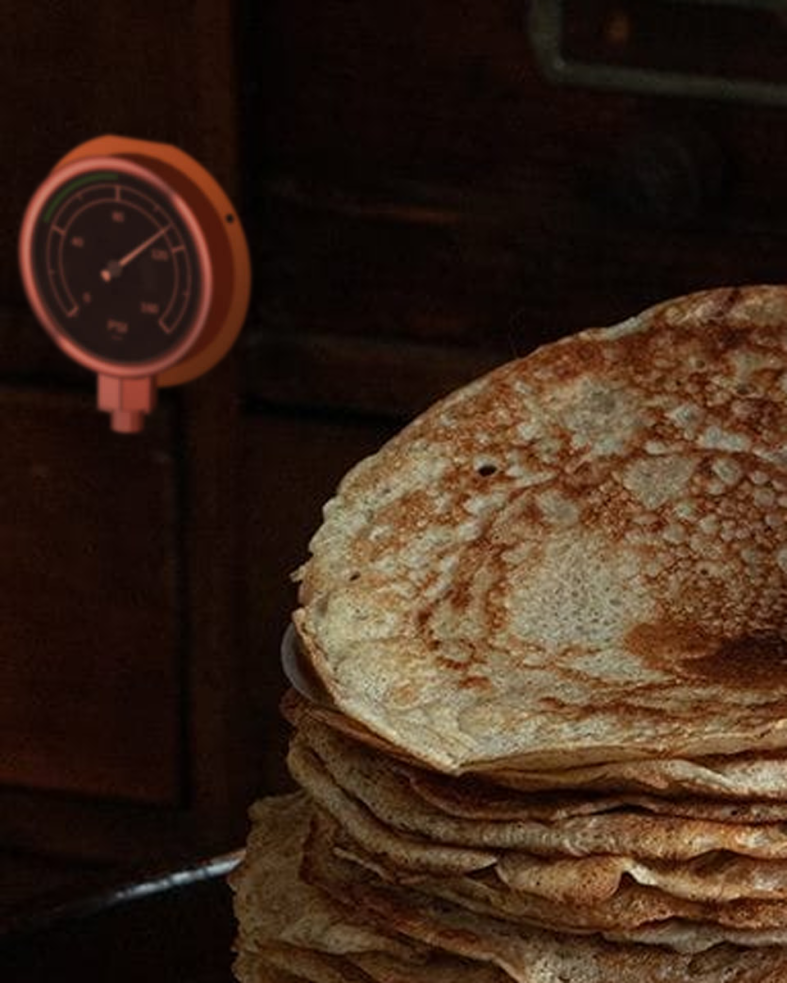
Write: 110 psi
